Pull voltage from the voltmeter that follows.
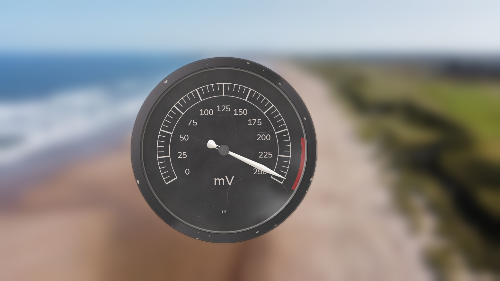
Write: 245 mV
